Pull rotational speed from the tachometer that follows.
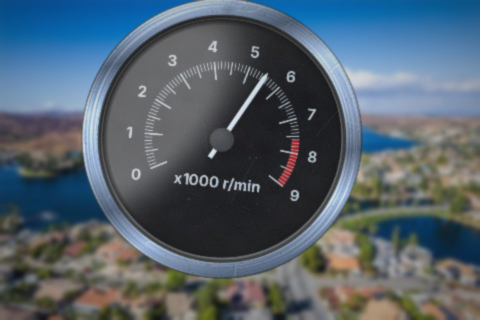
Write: 5500 rpm
